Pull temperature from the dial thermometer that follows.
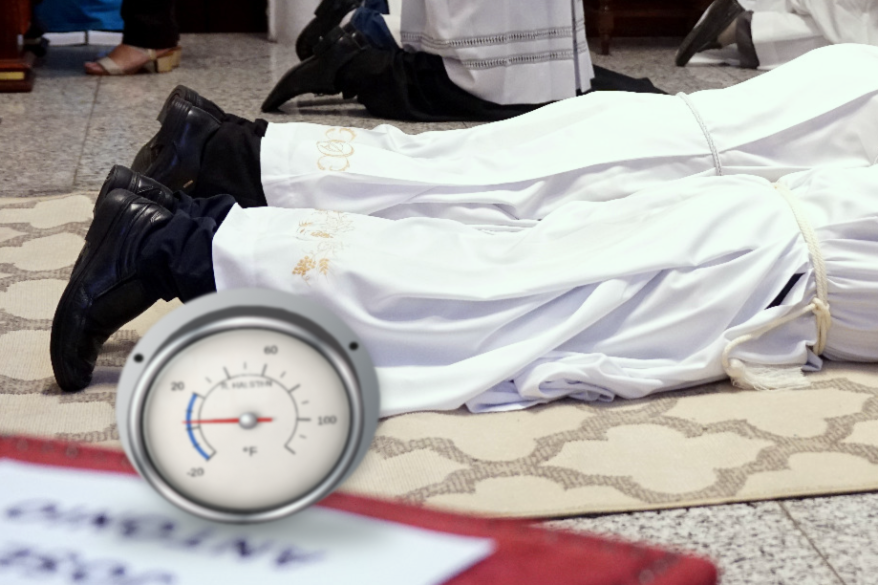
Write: 5 °F
